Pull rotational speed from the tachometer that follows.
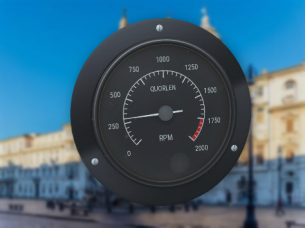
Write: 300 rpm
